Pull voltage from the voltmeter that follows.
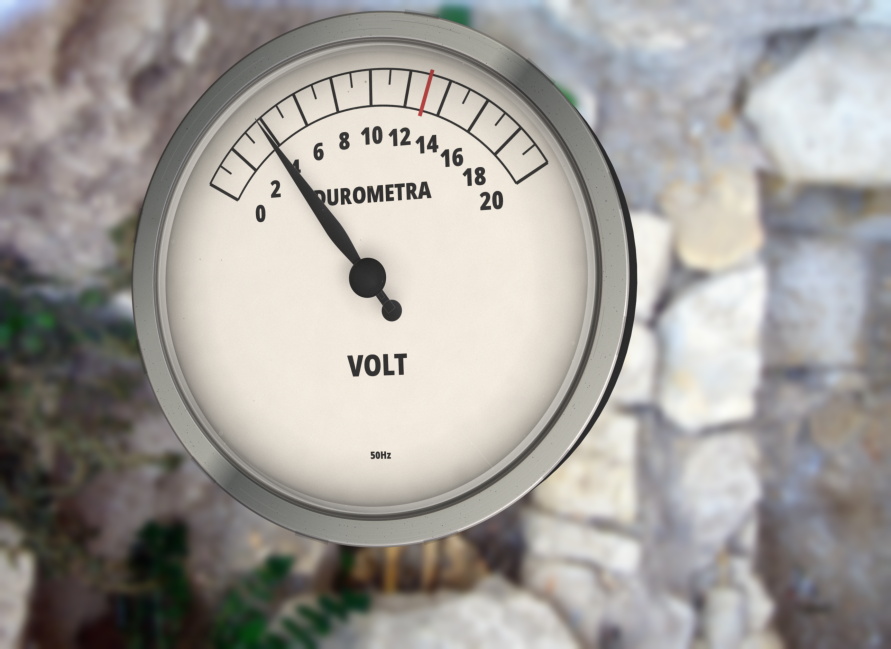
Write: 4 V
